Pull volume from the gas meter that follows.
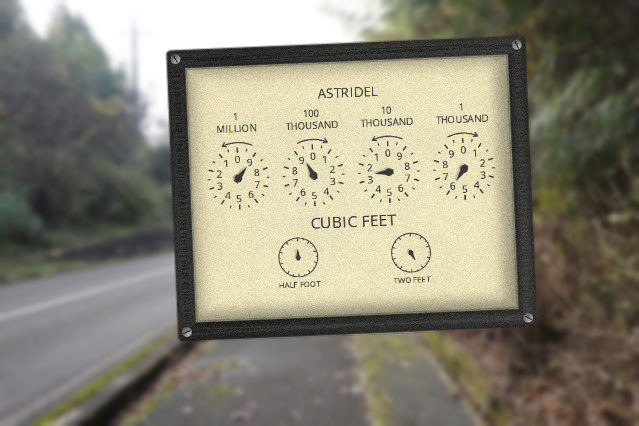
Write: 892600 ft³
